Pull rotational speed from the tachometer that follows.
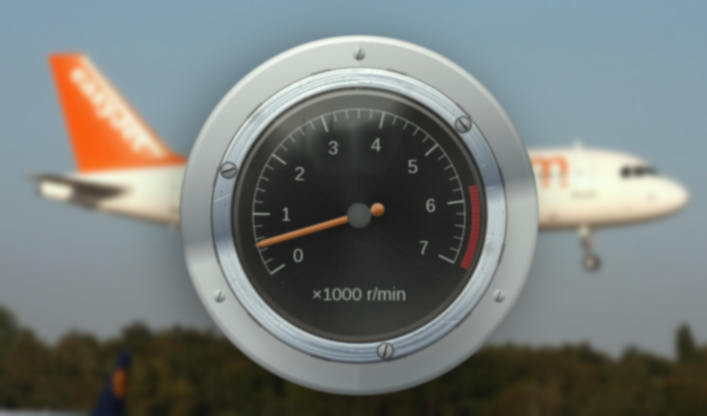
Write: 500 rpm
